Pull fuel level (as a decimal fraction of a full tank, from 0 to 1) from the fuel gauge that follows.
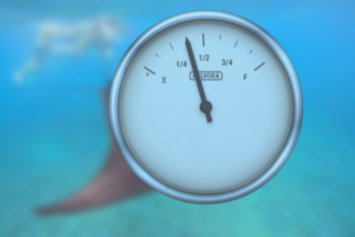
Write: 0.375
